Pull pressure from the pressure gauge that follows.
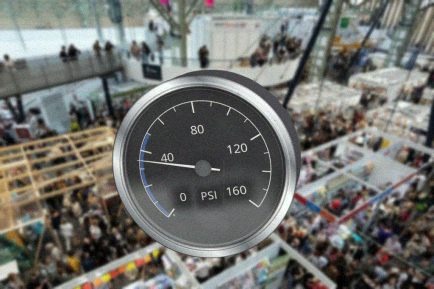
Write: 35 psi
